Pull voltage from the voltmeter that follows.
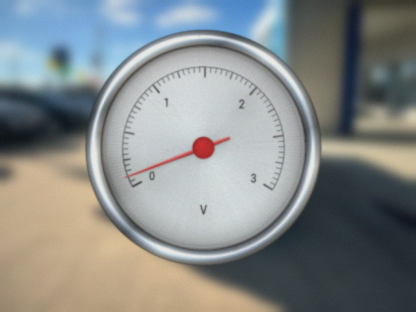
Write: 0.1 V
